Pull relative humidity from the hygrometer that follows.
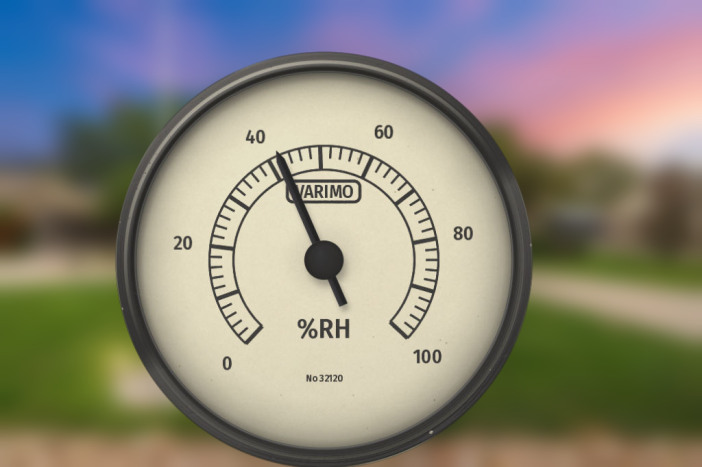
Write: 42 %
